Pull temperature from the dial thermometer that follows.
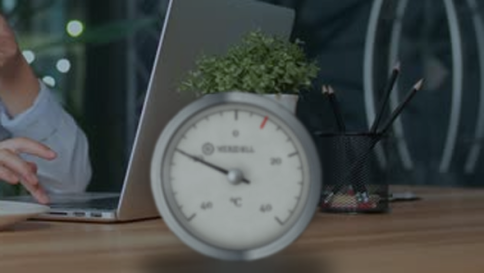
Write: -20 °C
